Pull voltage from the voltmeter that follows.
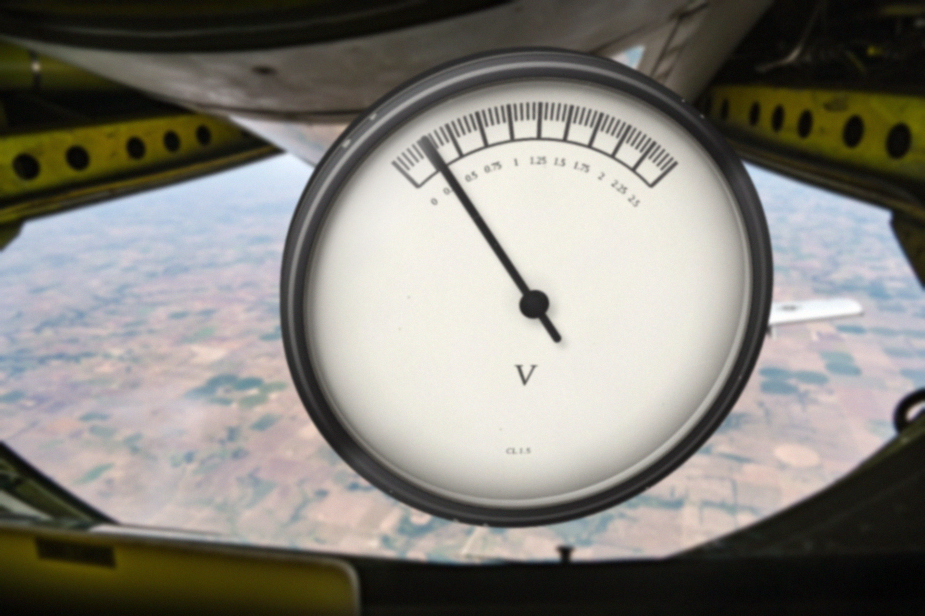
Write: 0.3 V
